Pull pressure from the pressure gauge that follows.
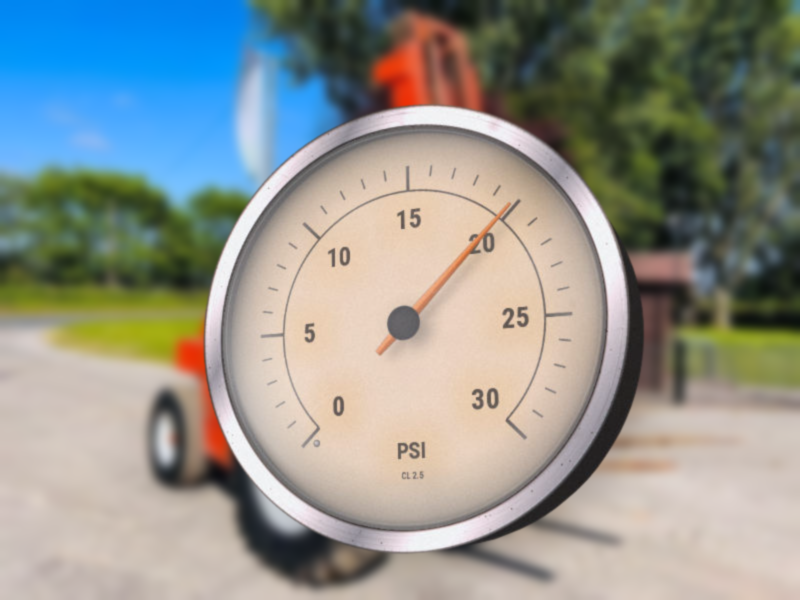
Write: 20 psi
